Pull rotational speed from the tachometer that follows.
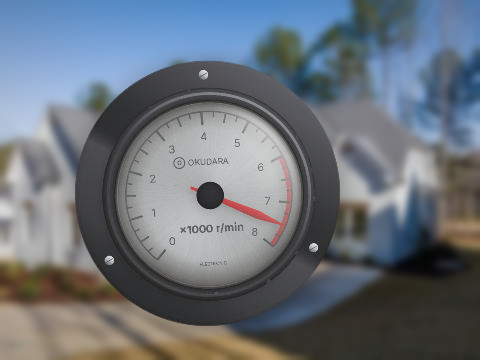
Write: 7500 rpm
